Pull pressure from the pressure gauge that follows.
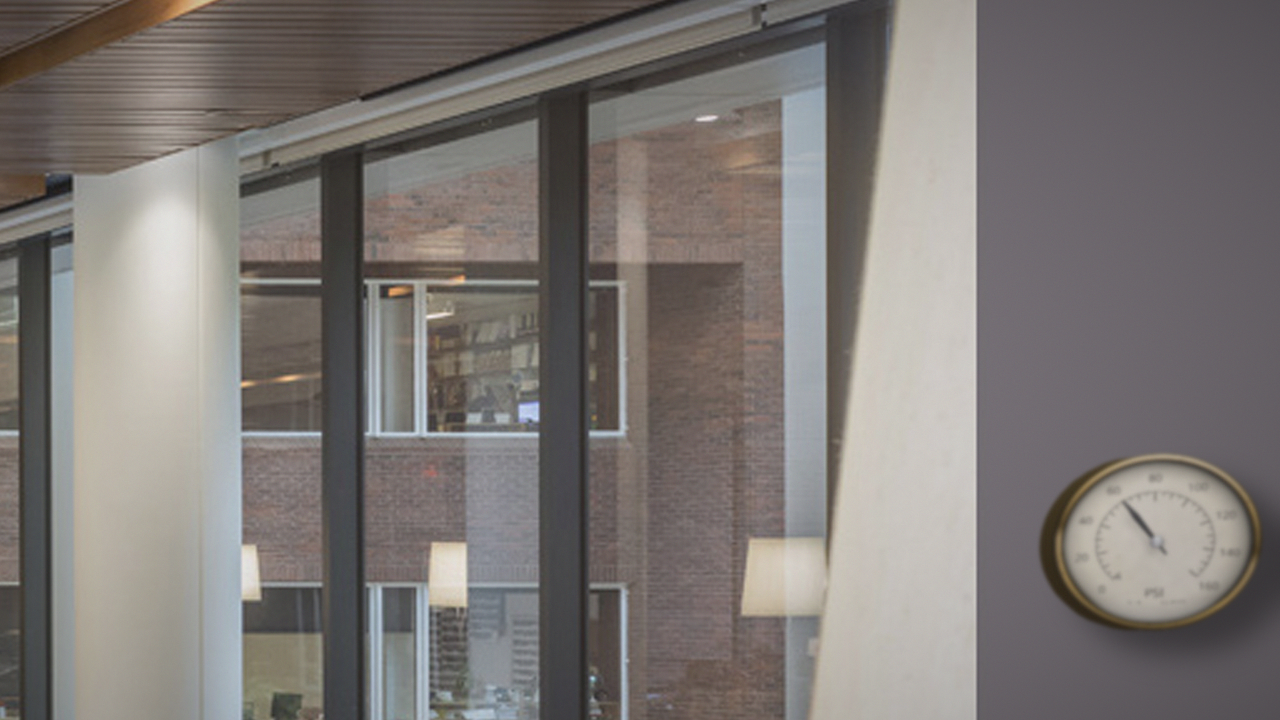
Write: 60 psi
